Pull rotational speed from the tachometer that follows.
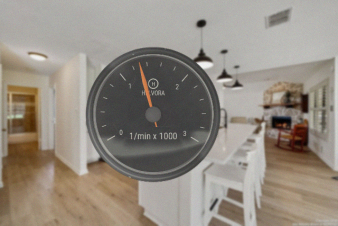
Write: 1300 rpm
